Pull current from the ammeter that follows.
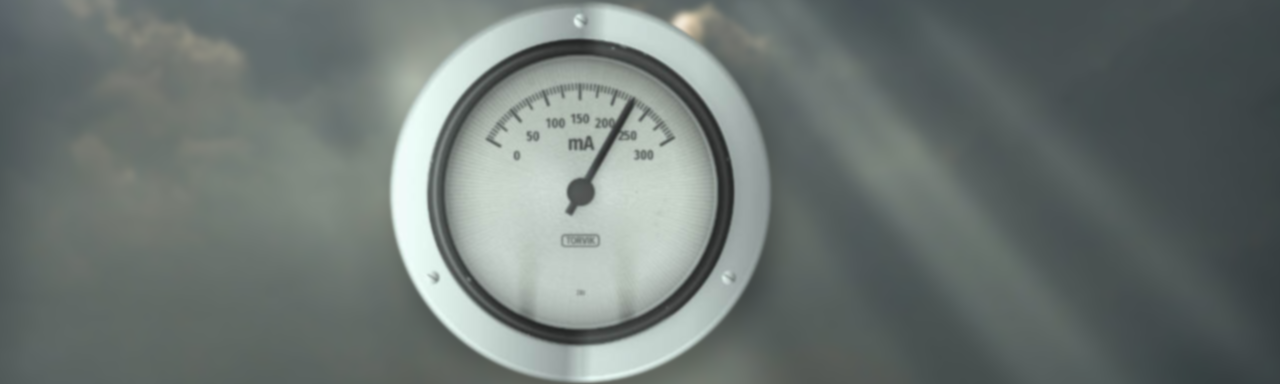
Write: 225 mA
